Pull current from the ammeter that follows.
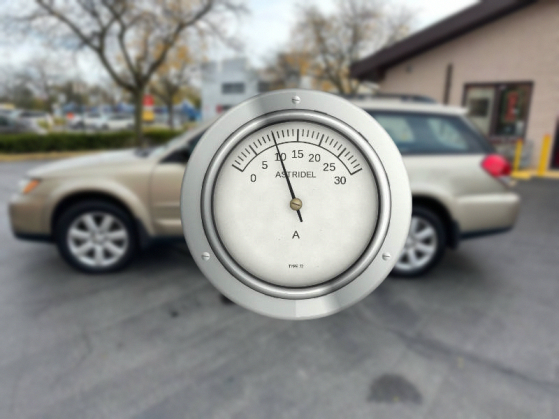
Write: 10 A
